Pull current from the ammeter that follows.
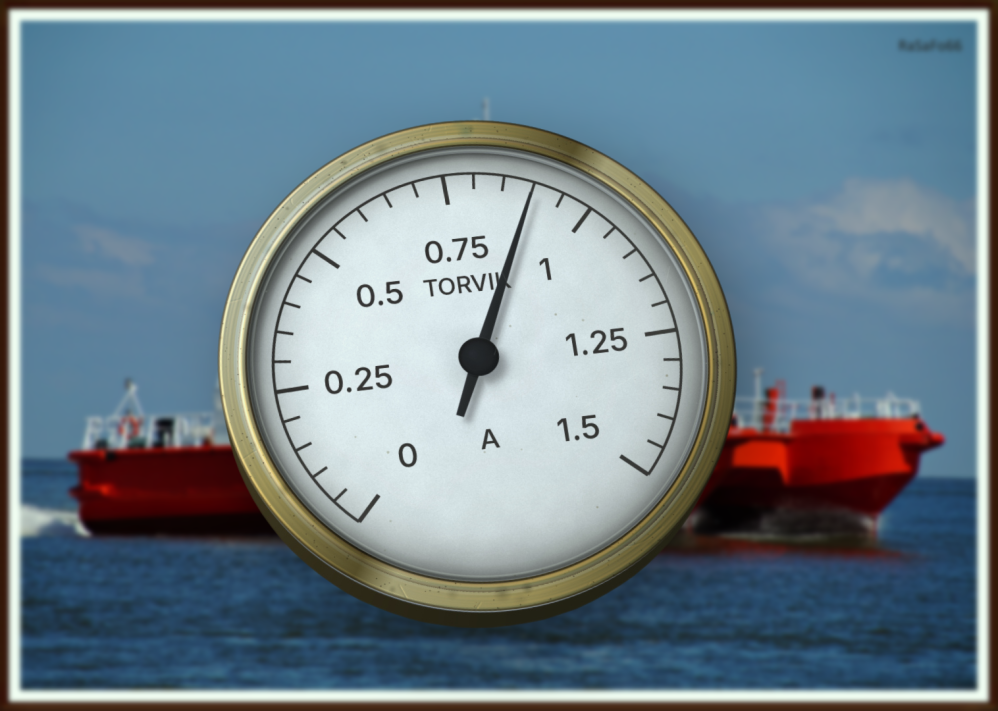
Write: 0.9 A
